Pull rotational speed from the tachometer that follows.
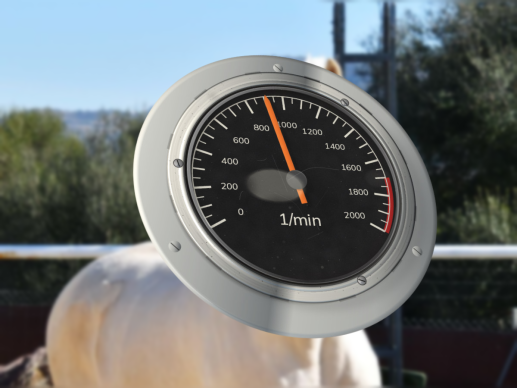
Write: 900 rpm
